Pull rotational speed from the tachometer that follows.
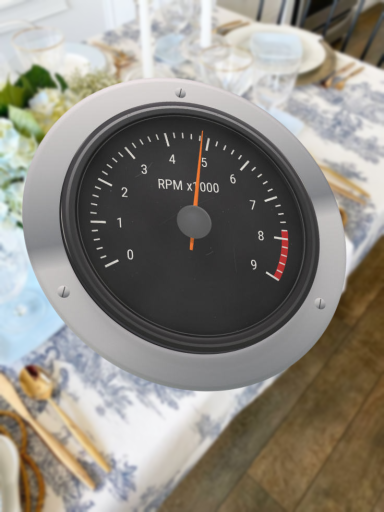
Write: 4800 rpm
